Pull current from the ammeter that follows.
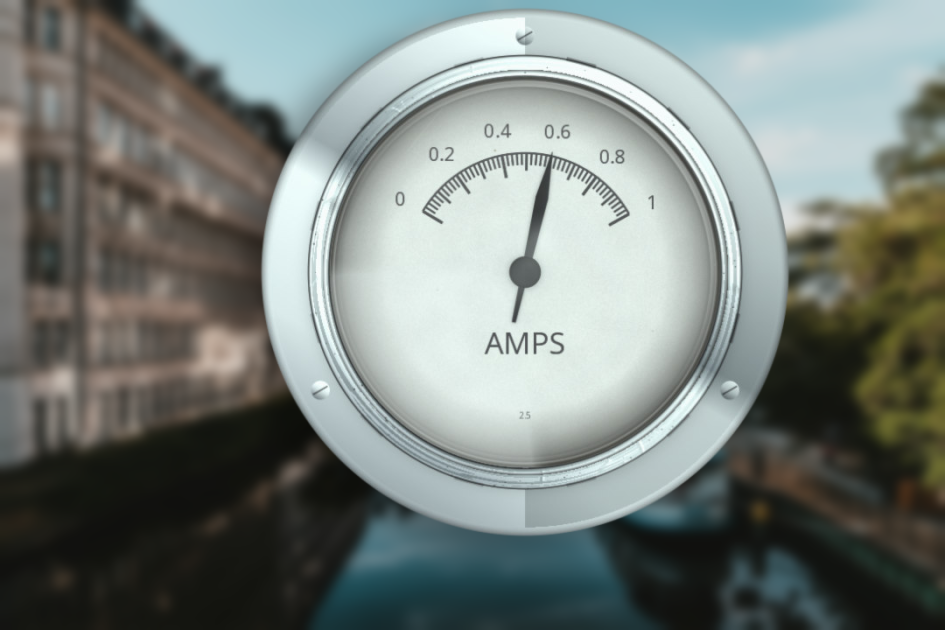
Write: 0.6 A
